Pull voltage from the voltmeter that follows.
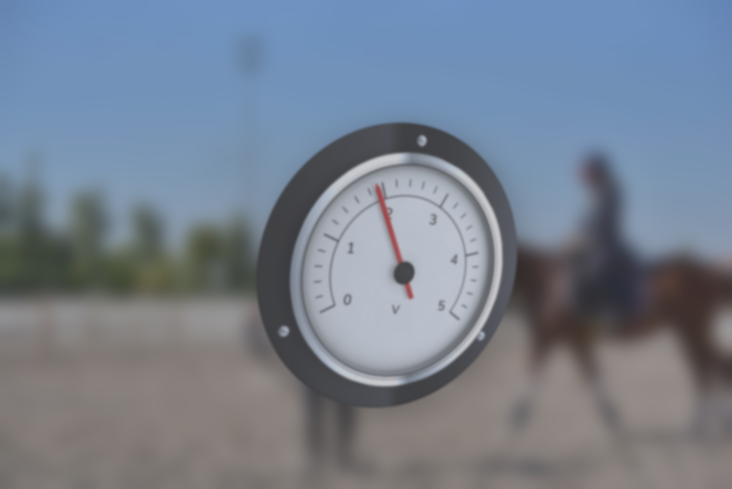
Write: 1.9 V
